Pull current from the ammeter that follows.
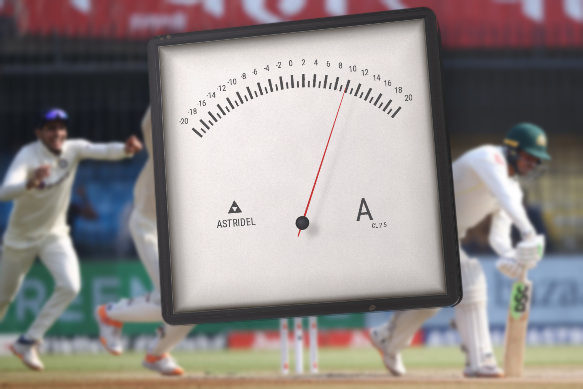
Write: 10 A
